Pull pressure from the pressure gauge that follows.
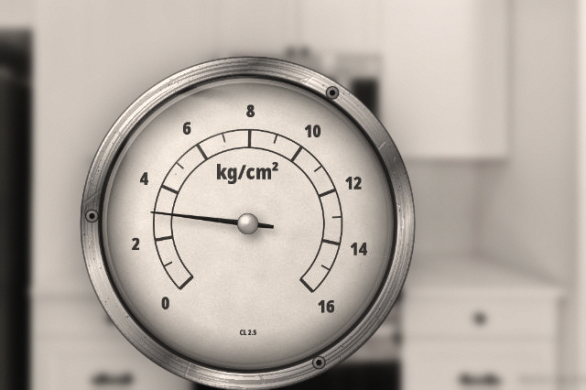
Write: 3 kg/cm²
